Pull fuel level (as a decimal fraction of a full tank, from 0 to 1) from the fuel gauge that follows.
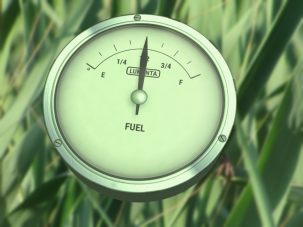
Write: 0.5
